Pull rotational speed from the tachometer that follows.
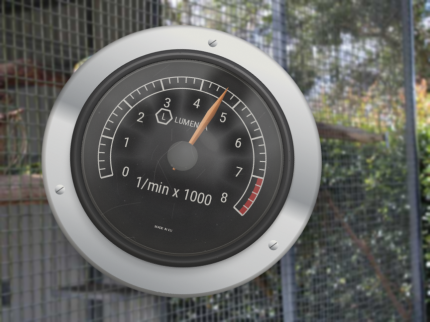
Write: 4600 rpm
